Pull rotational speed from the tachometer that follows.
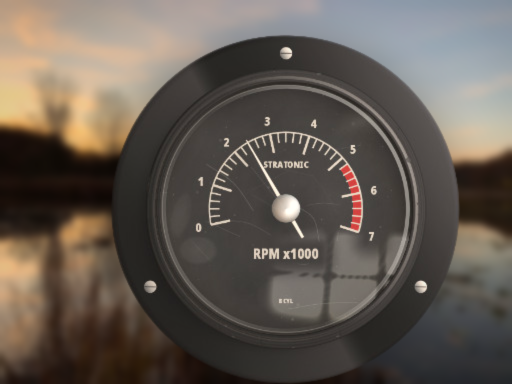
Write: 2400 rpm
